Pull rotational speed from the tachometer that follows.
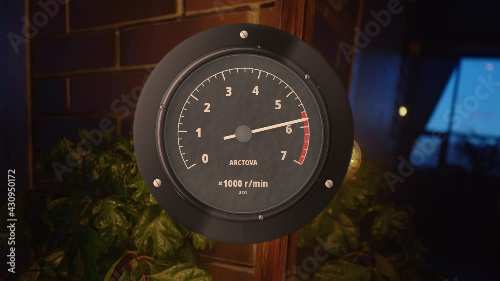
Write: 5800 rpm
